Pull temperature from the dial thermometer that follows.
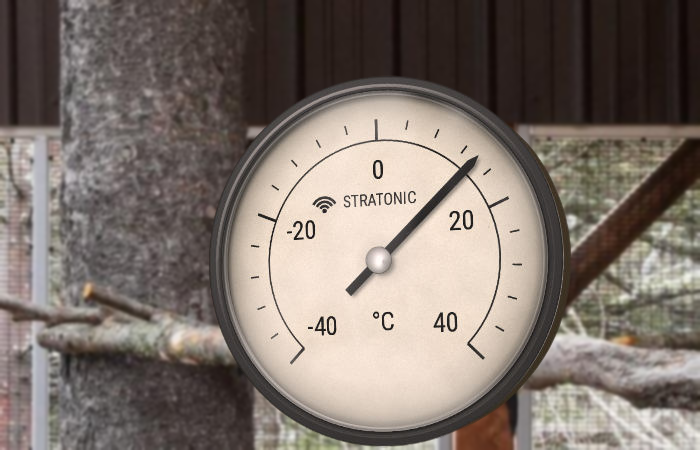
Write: 14 °C
